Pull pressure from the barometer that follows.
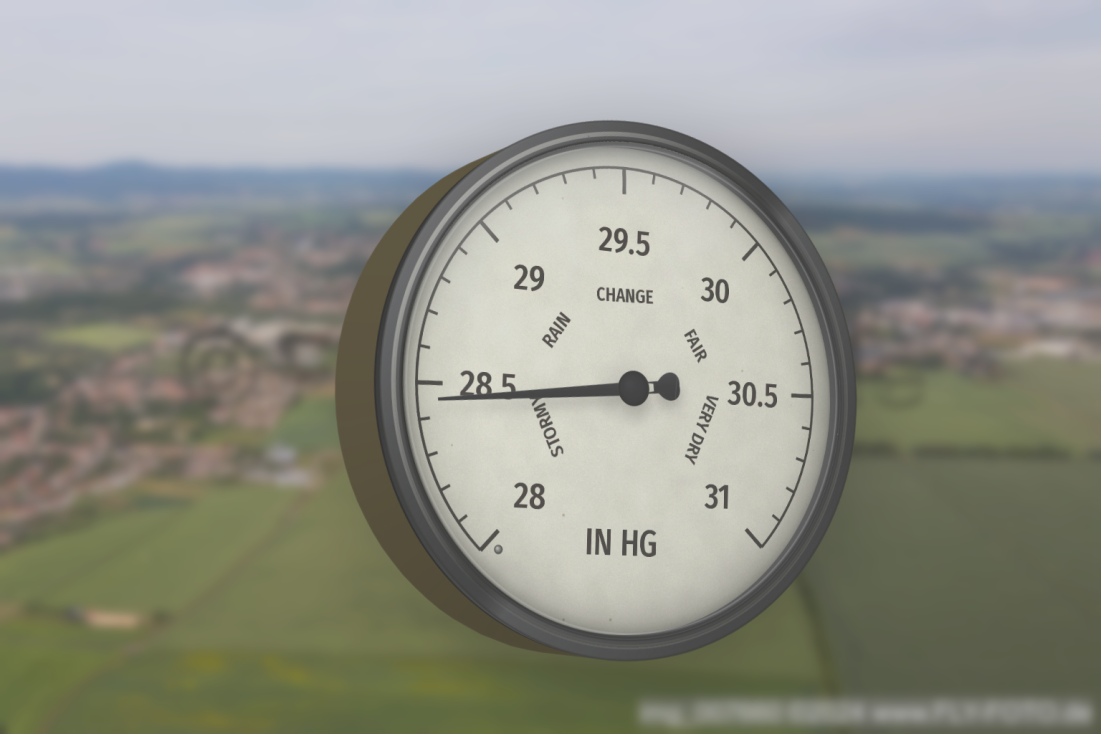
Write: 28.45 inHg
